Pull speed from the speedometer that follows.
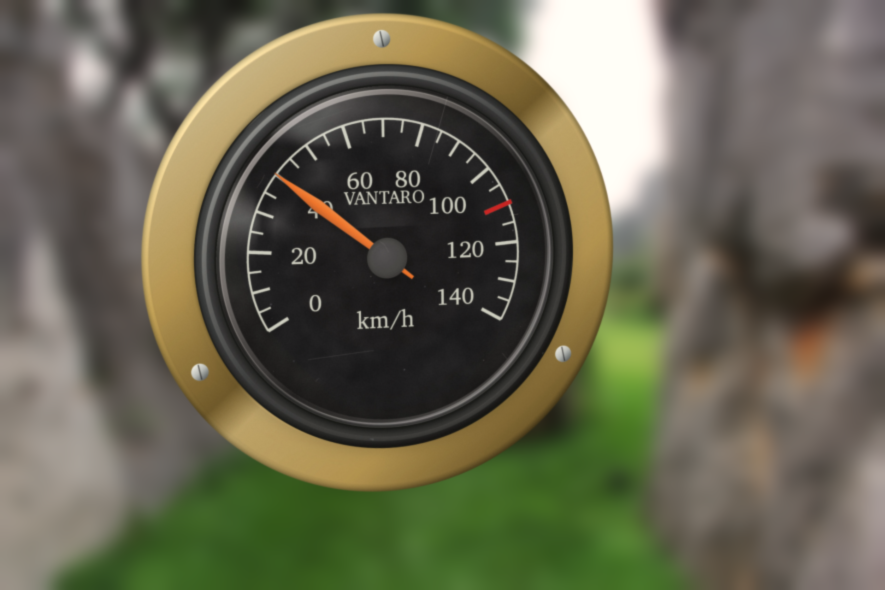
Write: 40 km/h
